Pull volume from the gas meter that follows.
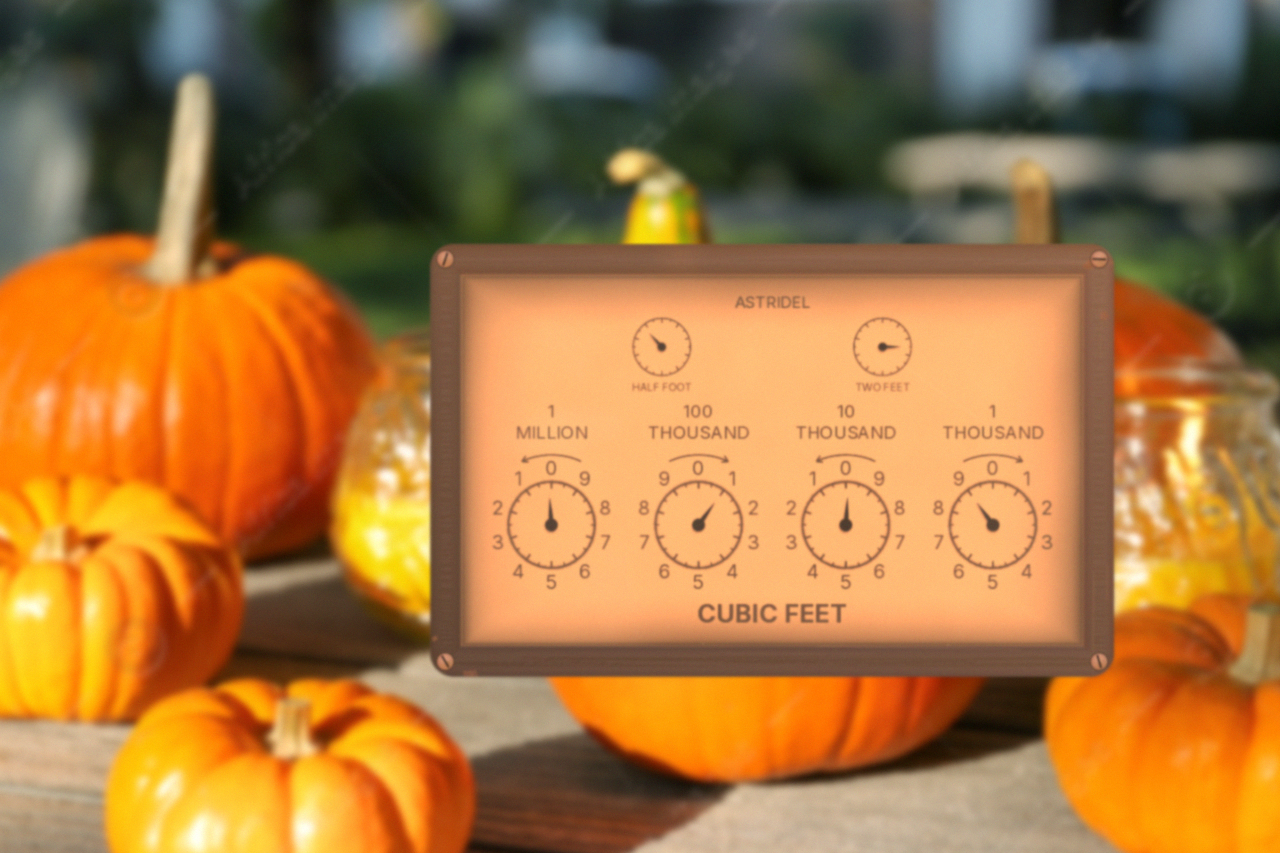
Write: 9900 ft³
